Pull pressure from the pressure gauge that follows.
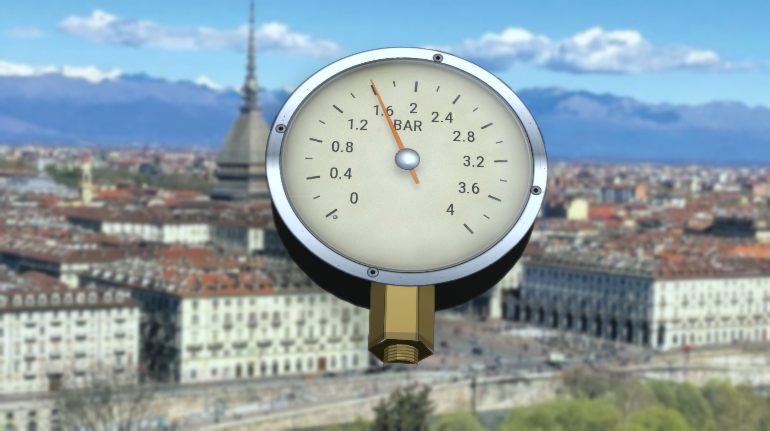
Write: 1.6 bar
